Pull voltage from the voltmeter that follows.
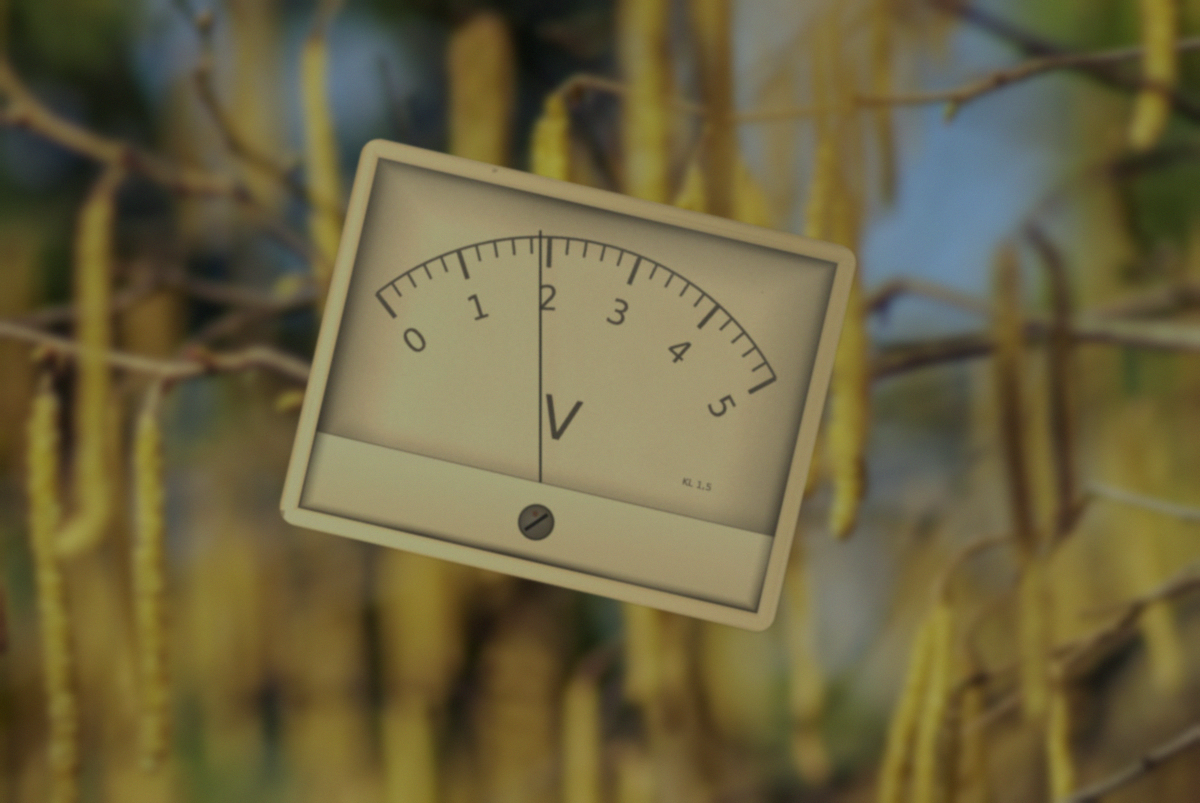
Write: 1.9 V
